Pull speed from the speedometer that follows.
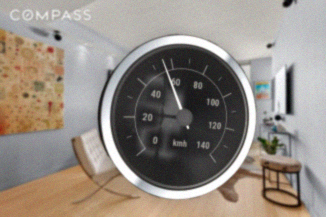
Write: 55 km/h
